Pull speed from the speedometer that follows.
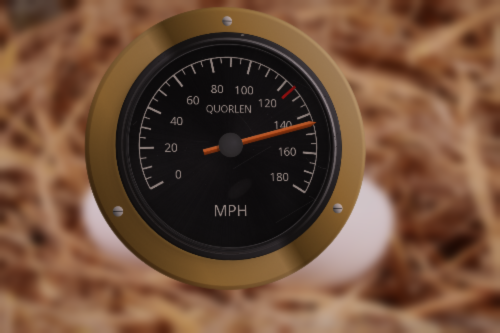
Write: 145 mph
